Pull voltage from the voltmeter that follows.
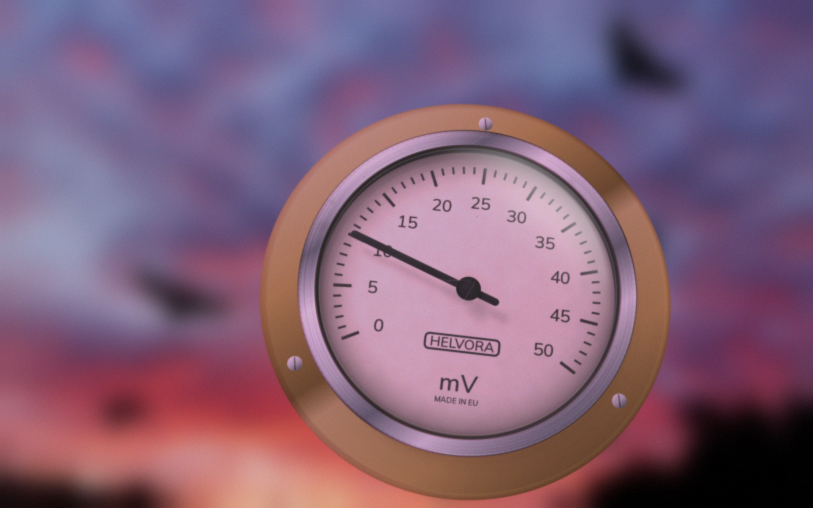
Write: 10 mV
